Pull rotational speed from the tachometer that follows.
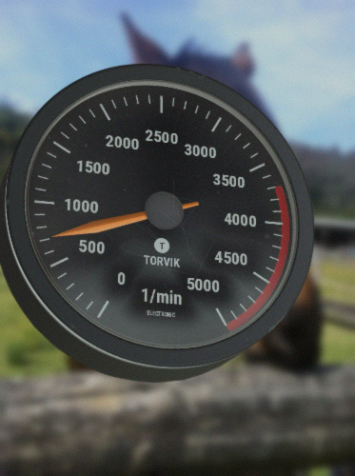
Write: 700 rpm
